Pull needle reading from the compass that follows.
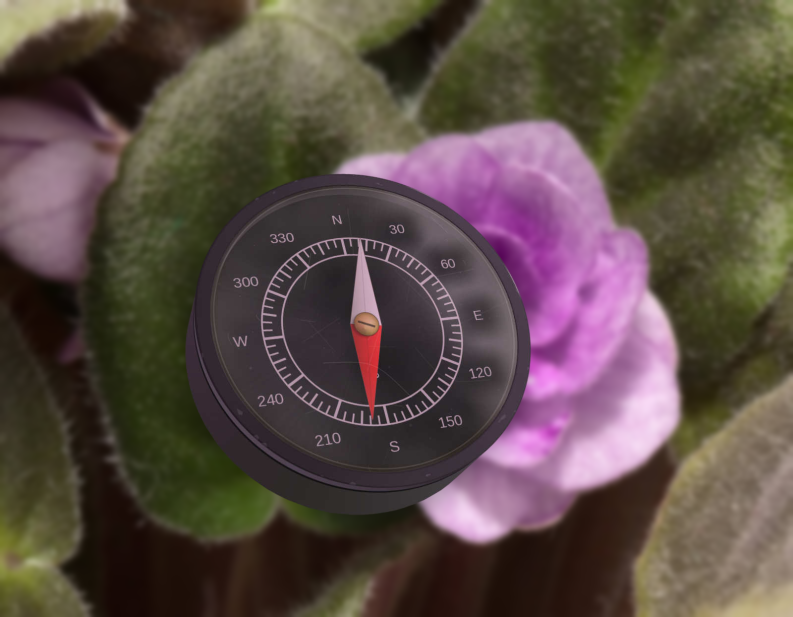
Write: 190 °
